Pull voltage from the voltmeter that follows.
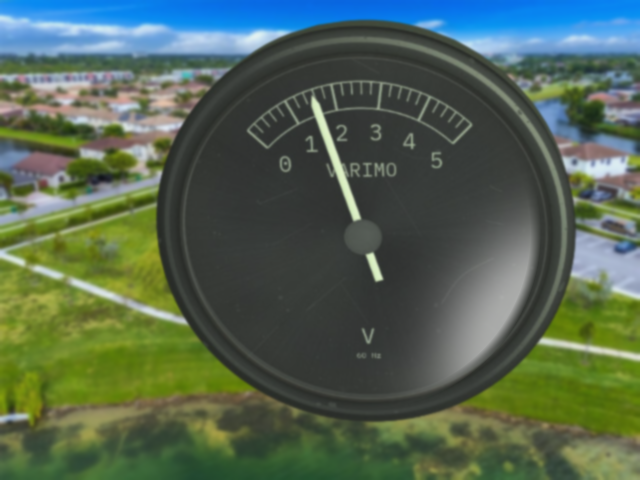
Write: 1.6 V
